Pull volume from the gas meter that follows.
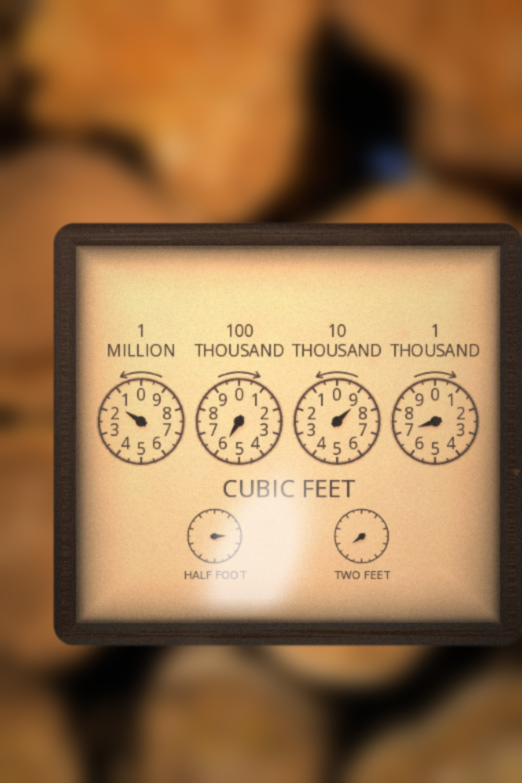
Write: 158700 ft³
